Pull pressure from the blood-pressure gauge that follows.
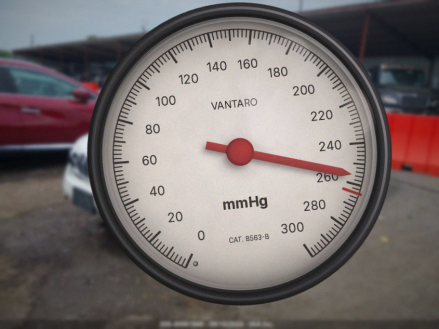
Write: 256 mmHg
